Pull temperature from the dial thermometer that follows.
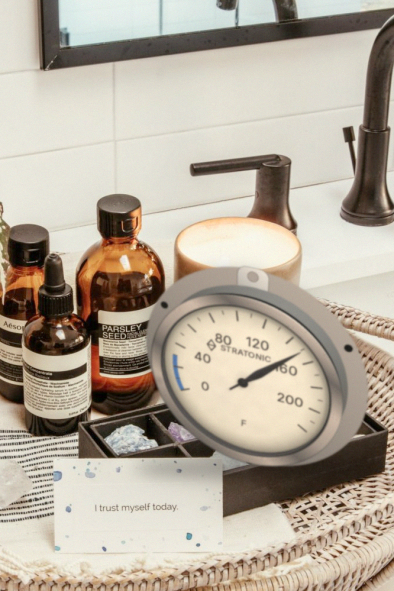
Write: 150 °F
